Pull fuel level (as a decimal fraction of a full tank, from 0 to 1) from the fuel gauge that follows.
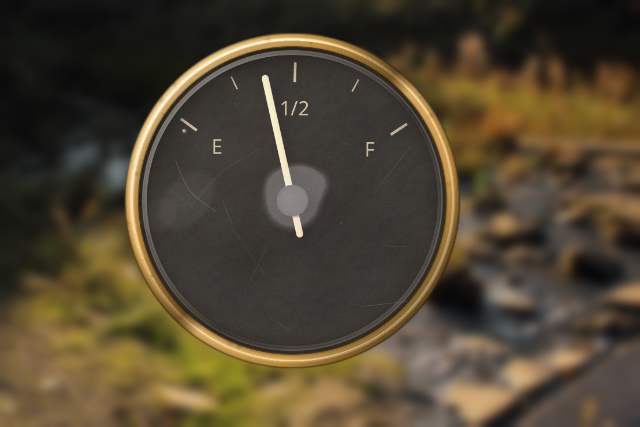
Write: 0.375
